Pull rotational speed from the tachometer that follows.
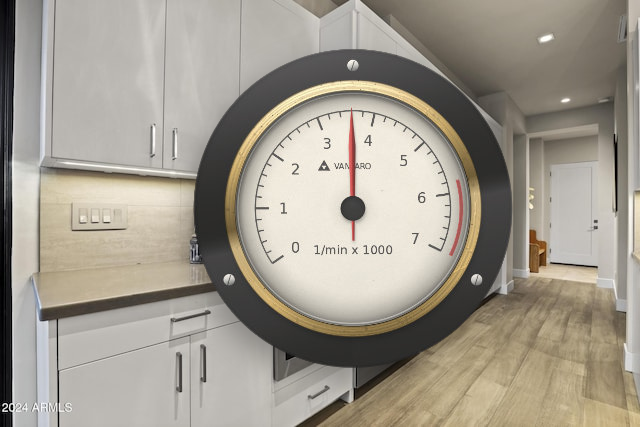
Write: 3600 rpm
